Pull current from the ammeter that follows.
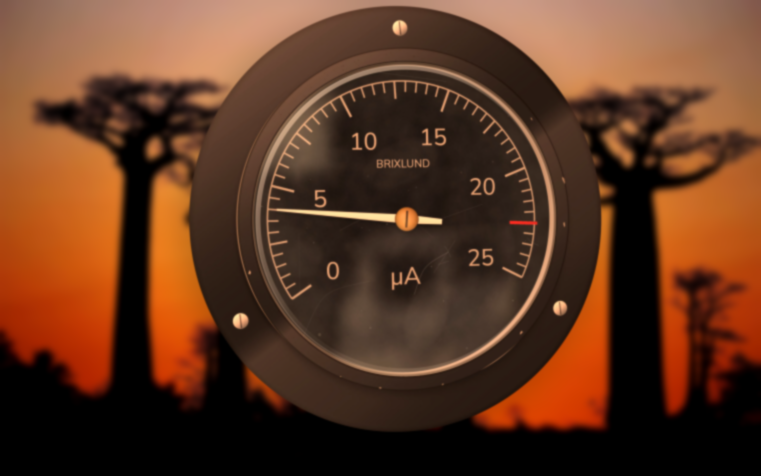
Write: 4 µA
